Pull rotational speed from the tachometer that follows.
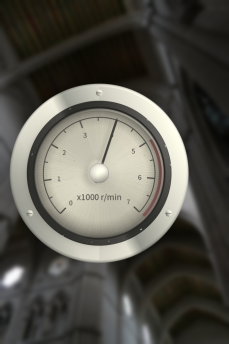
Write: 4000 rpm
